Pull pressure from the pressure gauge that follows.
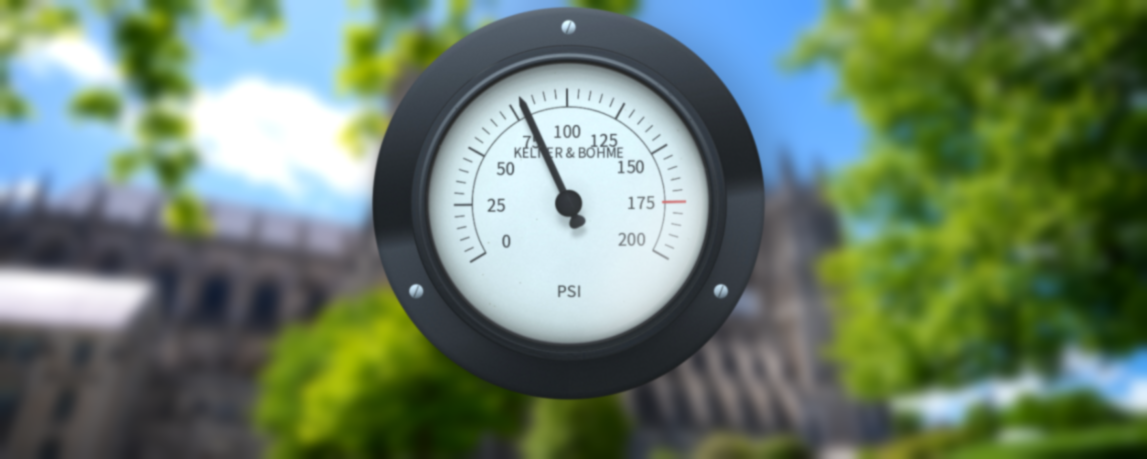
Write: 80 psi
